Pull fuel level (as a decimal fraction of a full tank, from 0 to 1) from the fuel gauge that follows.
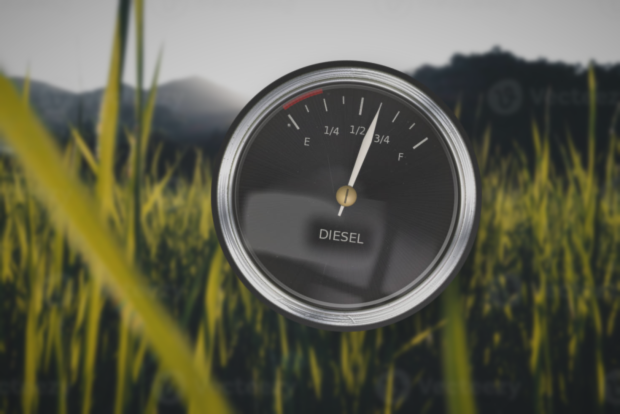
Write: 0.625
